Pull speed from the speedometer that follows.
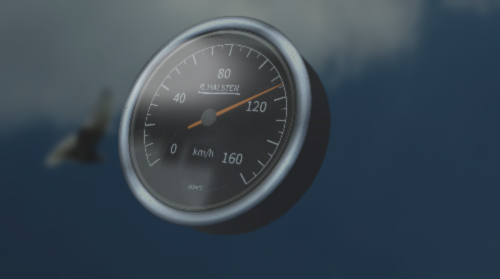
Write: 115 km/h
